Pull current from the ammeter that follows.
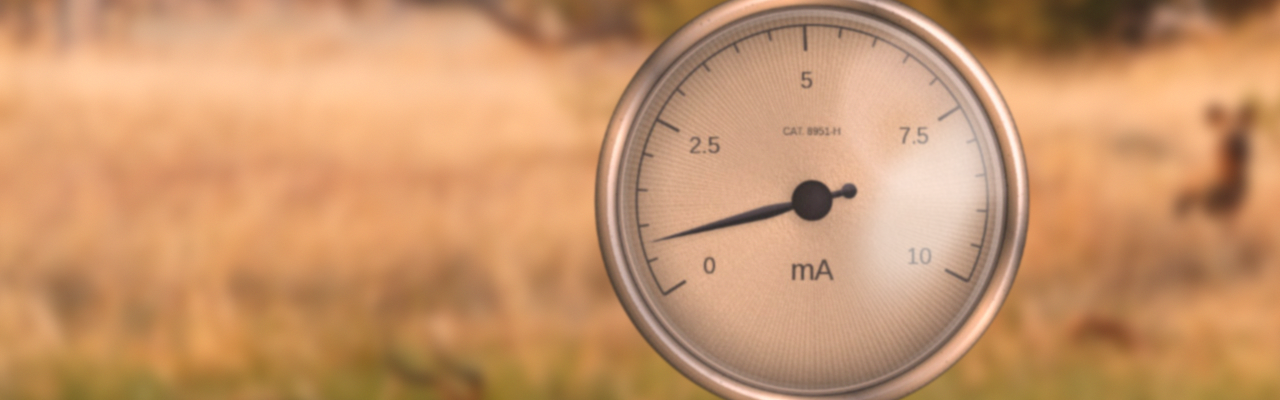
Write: 0.75 mA
